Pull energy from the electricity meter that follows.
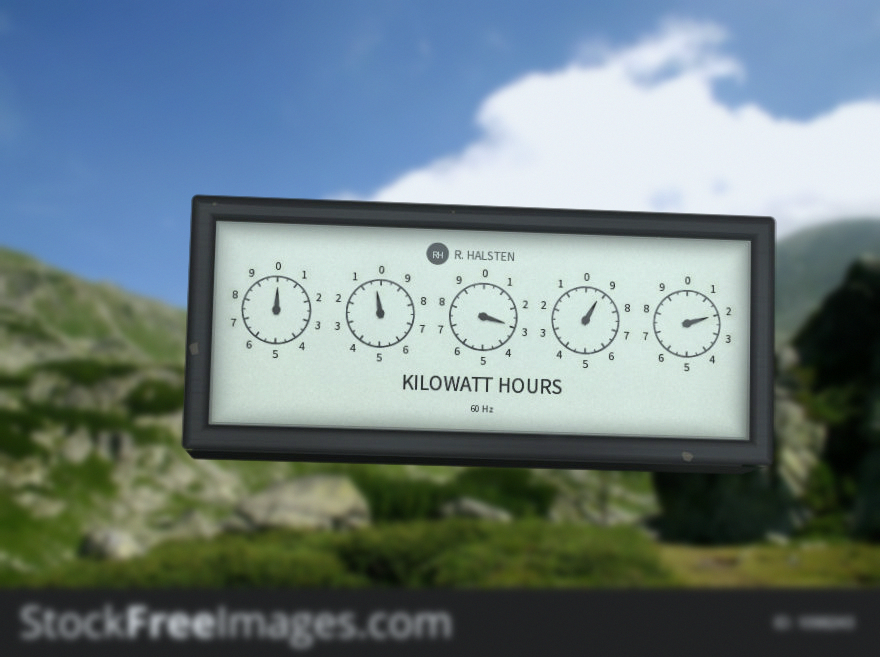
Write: 292 kWh
